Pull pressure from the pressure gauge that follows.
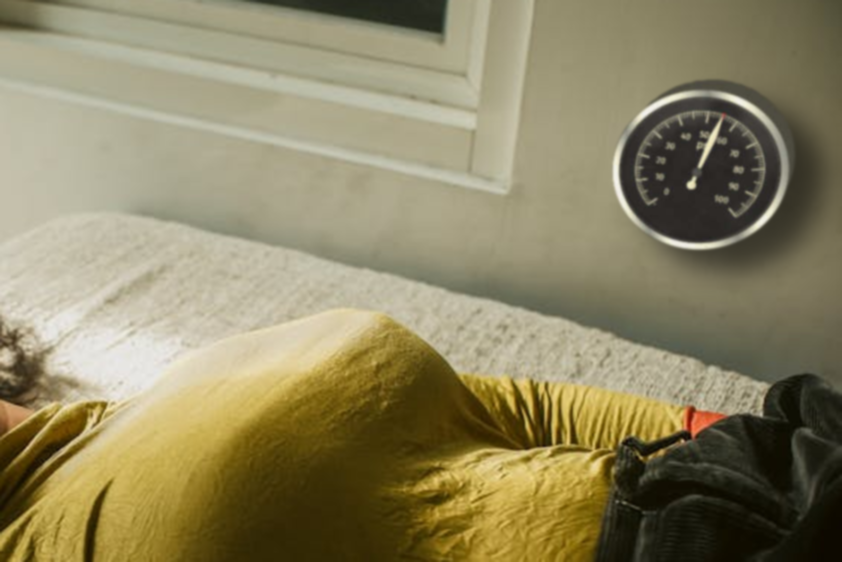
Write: 55 psi
